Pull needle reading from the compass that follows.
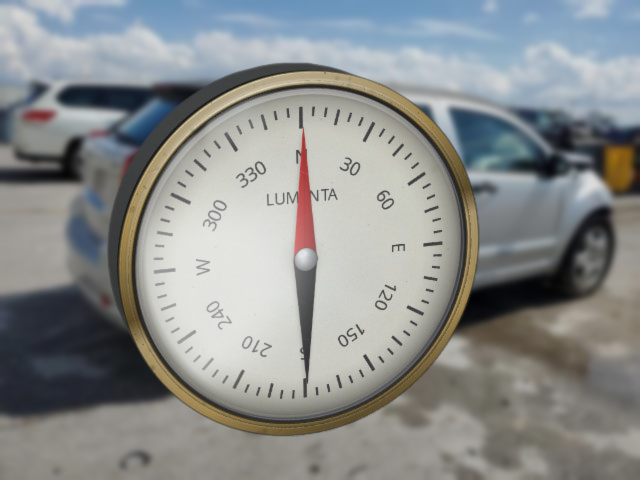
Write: 0 °
